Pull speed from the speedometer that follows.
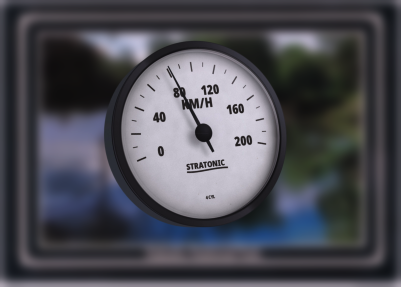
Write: 80 km/h
